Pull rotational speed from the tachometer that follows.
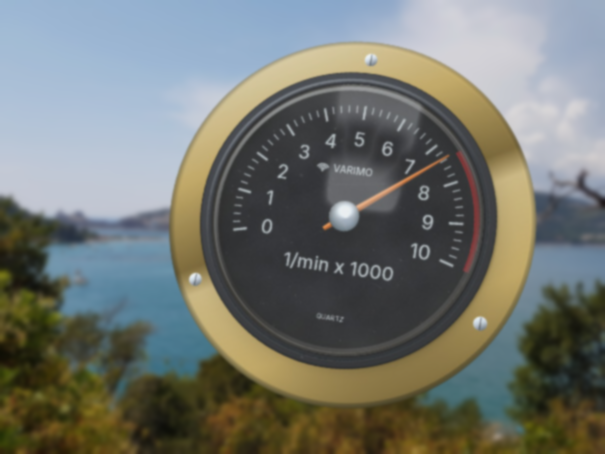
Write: 7400 rpm
